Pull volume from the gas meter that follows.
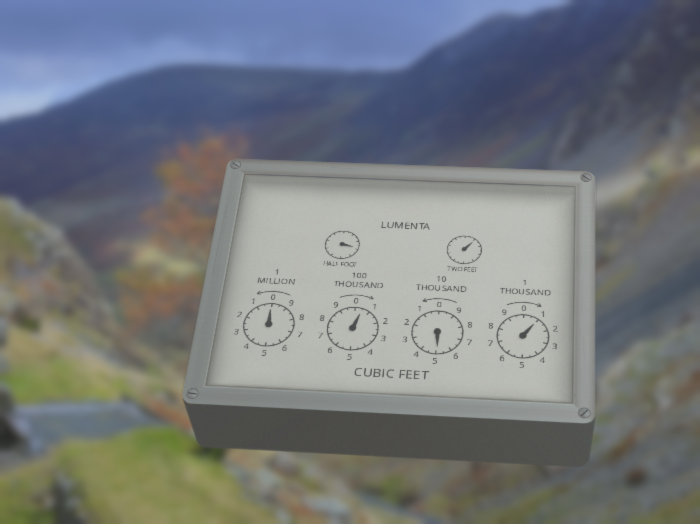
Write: 5100 ft³
